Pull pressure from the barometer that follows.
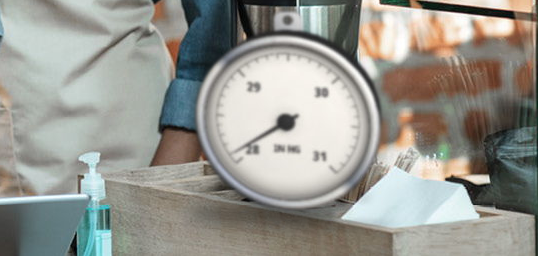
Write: 28.1 inHg
